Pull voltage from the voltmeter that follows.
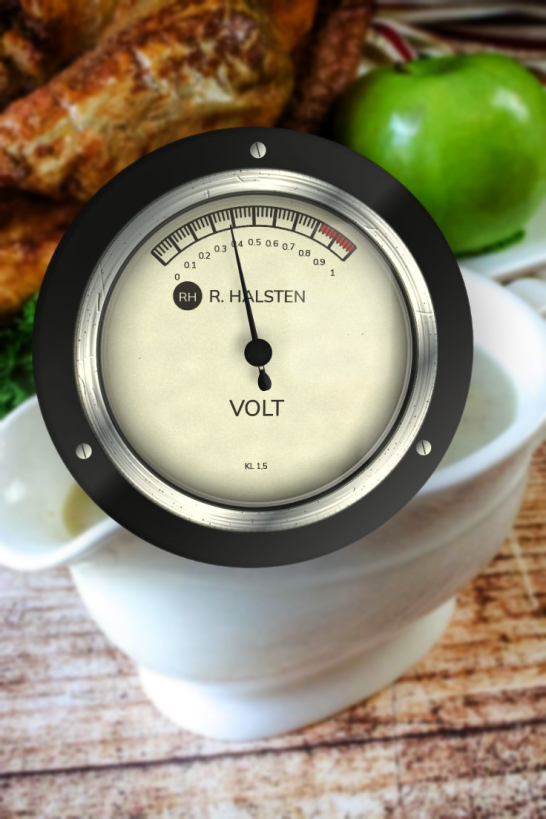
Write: 0.38 V
